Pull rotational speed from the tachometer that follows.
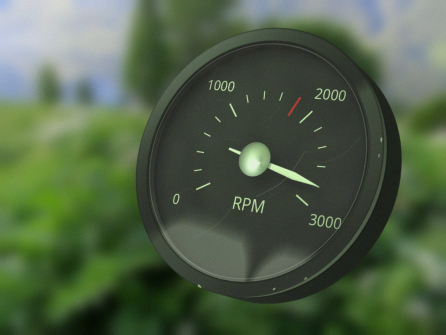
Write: 2800 rpm
